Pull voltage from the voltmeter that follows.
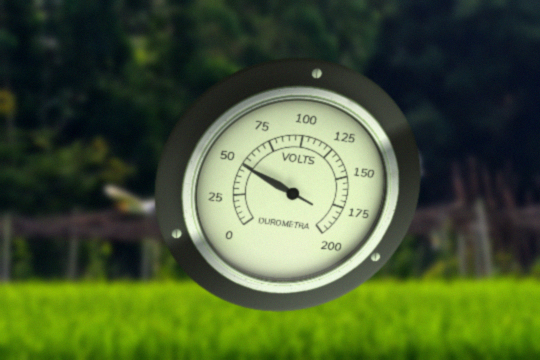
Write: 50 V
